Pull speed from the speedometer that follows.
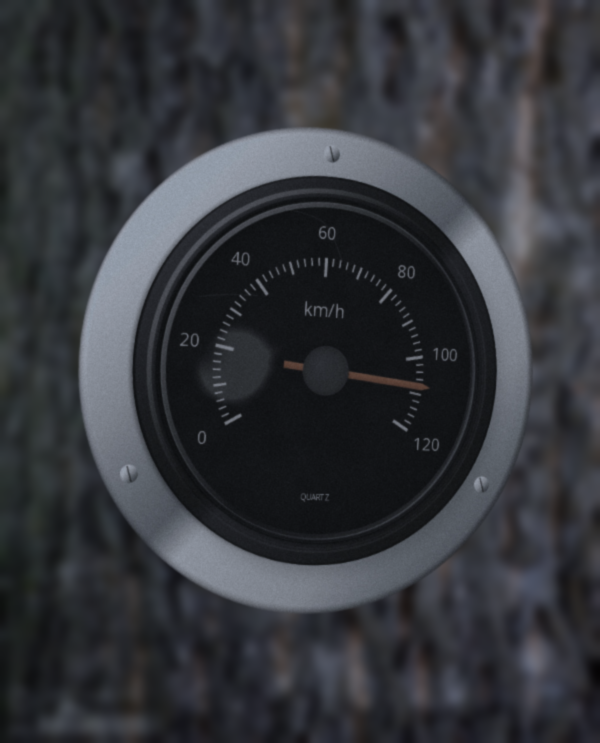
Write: 108 km/h
